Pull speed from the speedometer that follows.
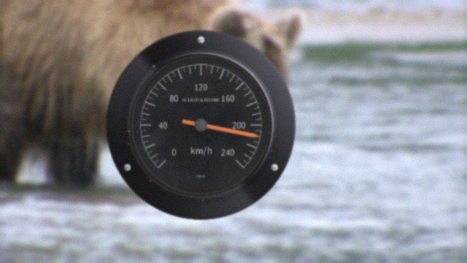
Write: 210 km/h
